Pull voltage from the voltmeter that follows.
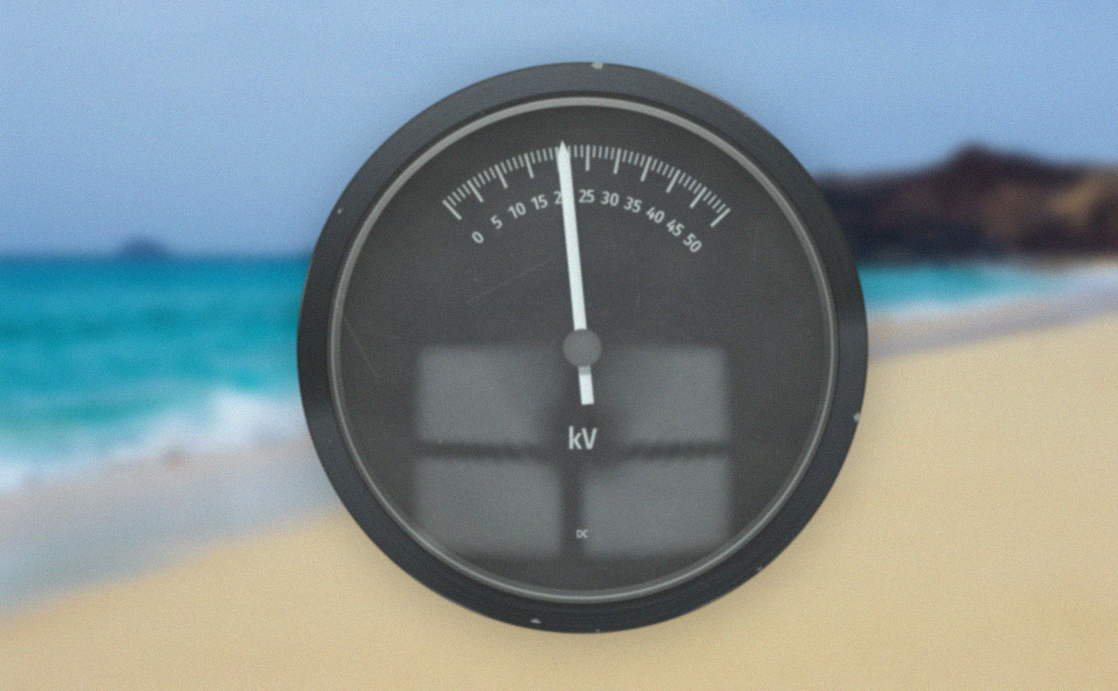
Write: 21 kV
